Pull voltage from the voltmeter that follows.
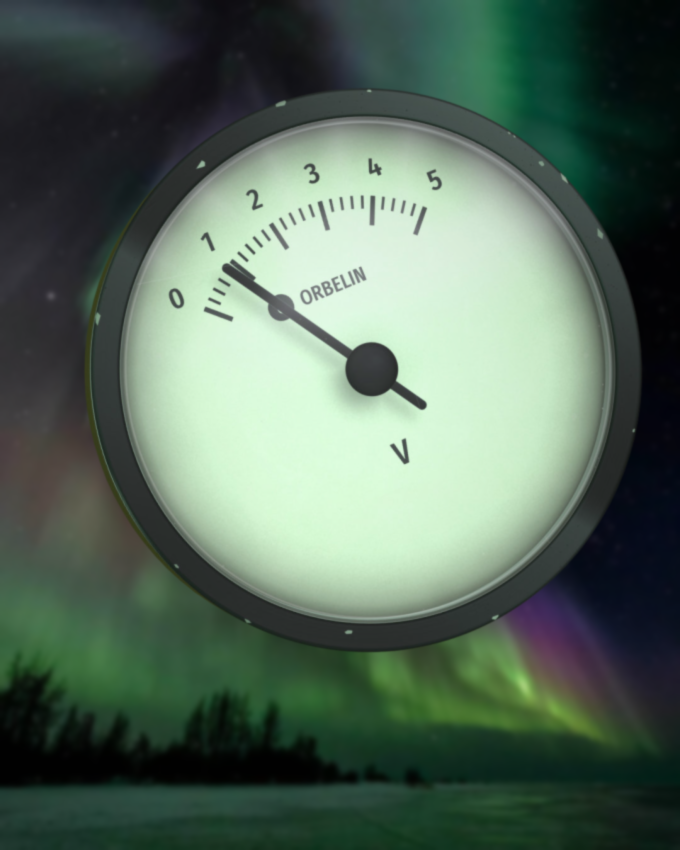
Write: 0.8 V
